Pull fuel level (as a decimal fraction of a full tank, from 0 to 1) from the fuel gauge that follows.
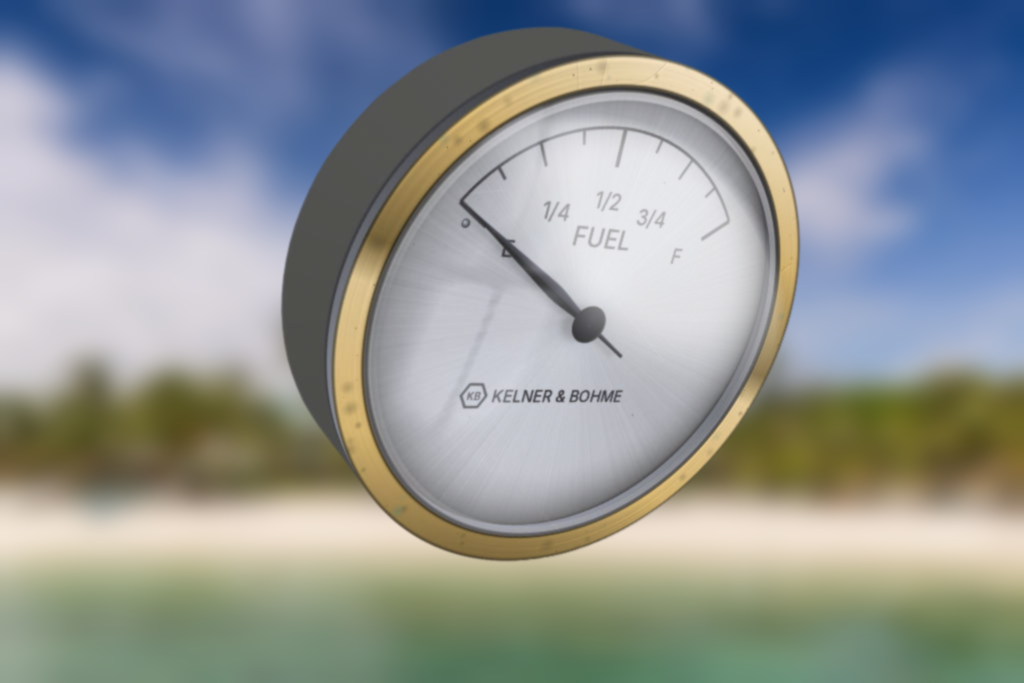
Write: 0
